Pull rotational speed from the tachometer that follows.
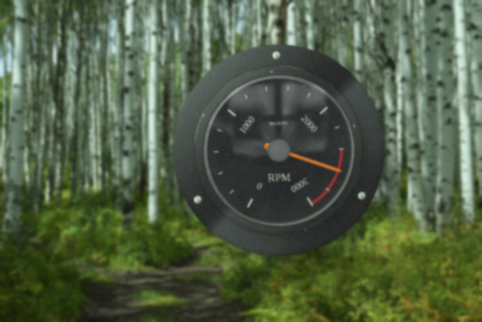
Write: 2600 rpm
